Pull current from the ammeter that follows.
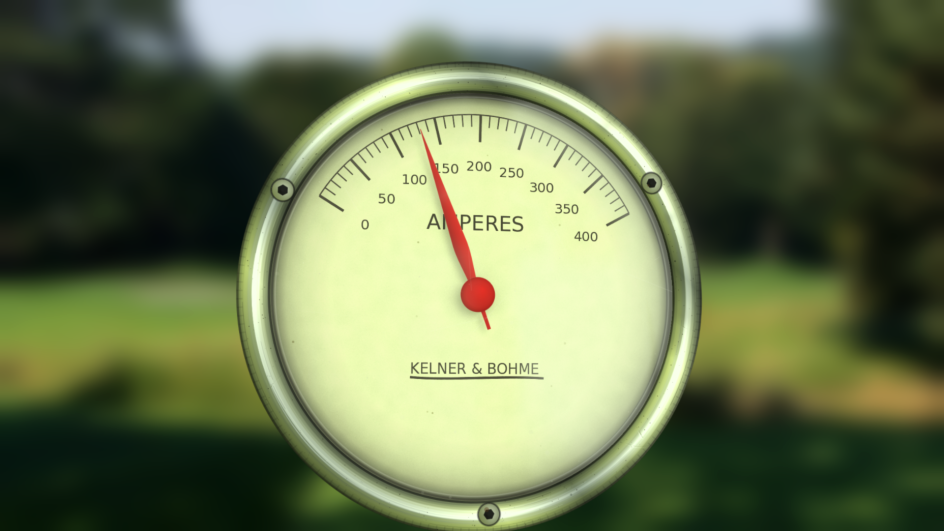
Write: 130 A
